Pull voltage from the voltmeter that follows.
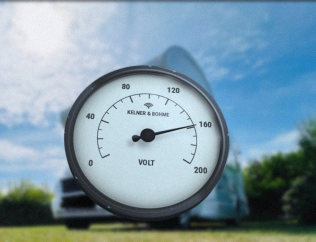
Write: 160 V
